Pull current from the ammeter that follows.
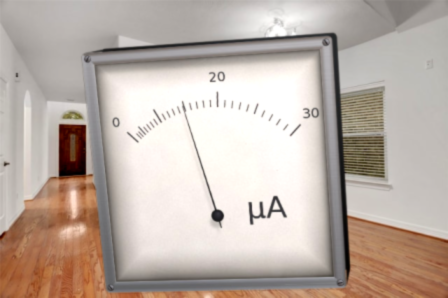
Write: 15 µA
